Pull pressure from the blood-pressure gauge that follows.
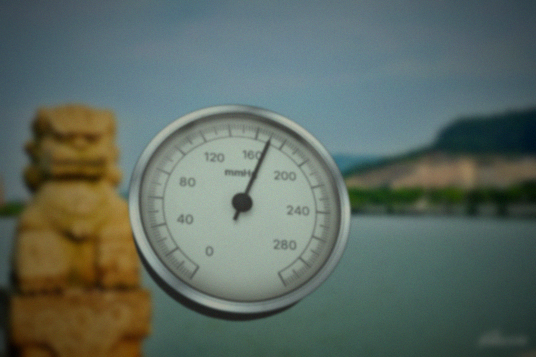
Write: 170 mmHg
